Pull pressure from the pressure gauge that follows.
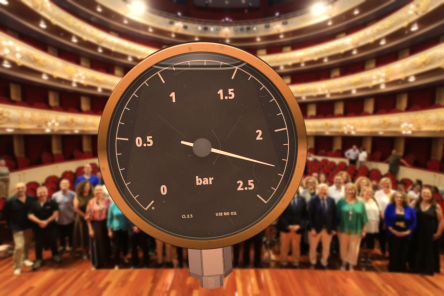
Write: 2.25 bar
